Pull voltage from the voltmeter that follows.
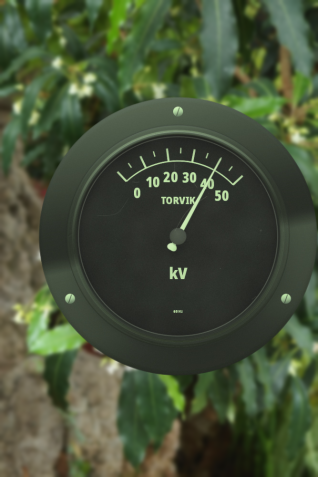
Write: 40 kV
